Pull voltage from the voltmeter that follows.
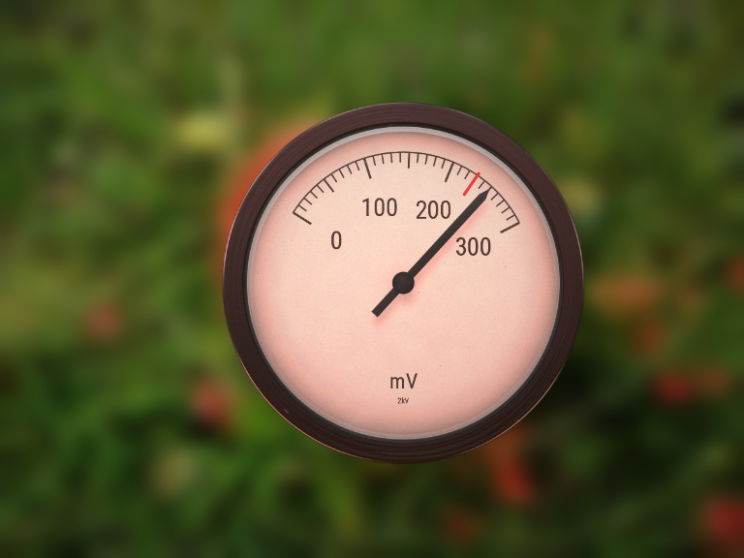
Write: 250 mV
